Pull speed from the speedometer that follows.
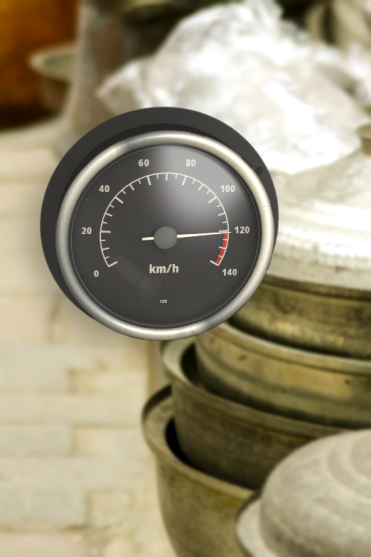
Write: 120 km/h
